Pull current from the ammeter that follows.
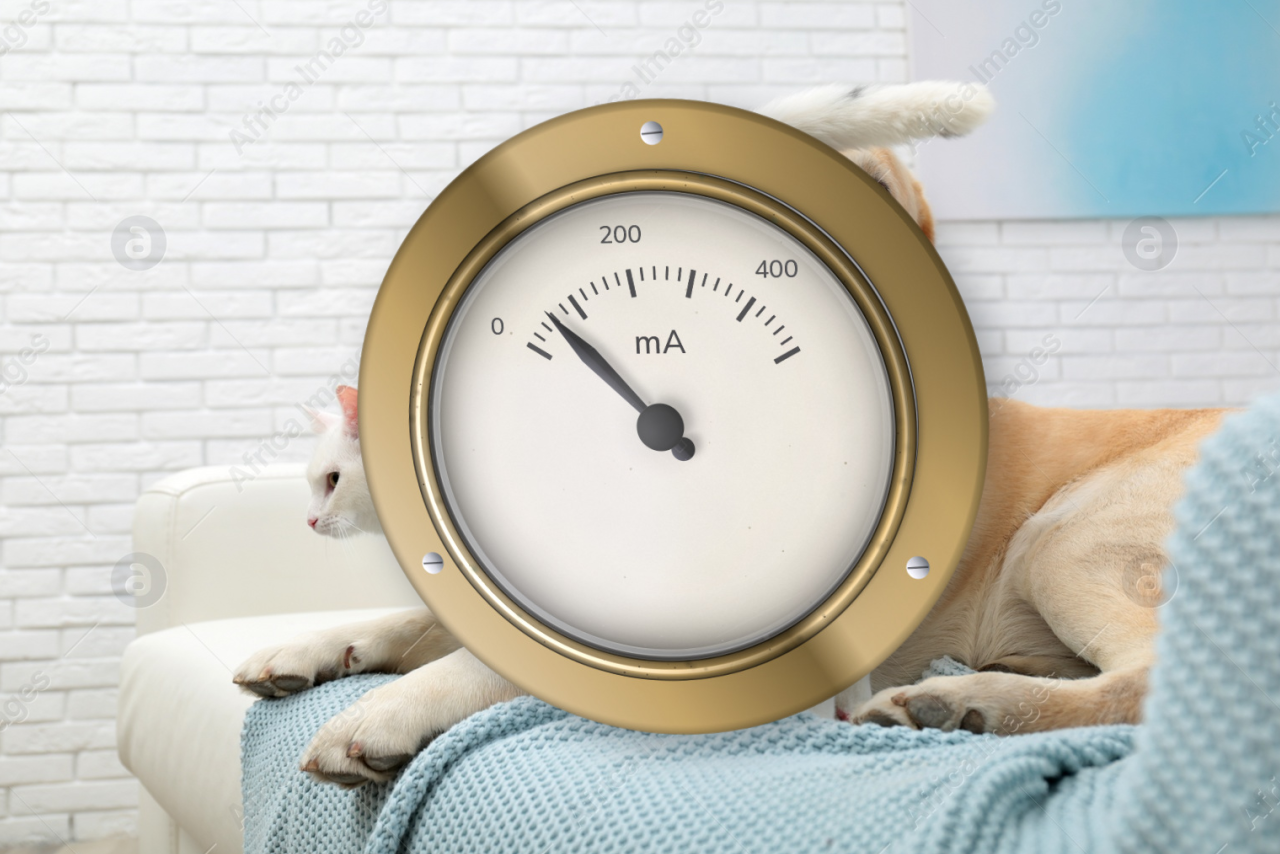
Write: 60 mA
